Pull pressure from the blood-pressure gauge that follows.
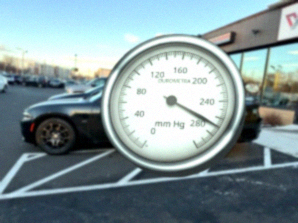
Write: 270 mmHg
